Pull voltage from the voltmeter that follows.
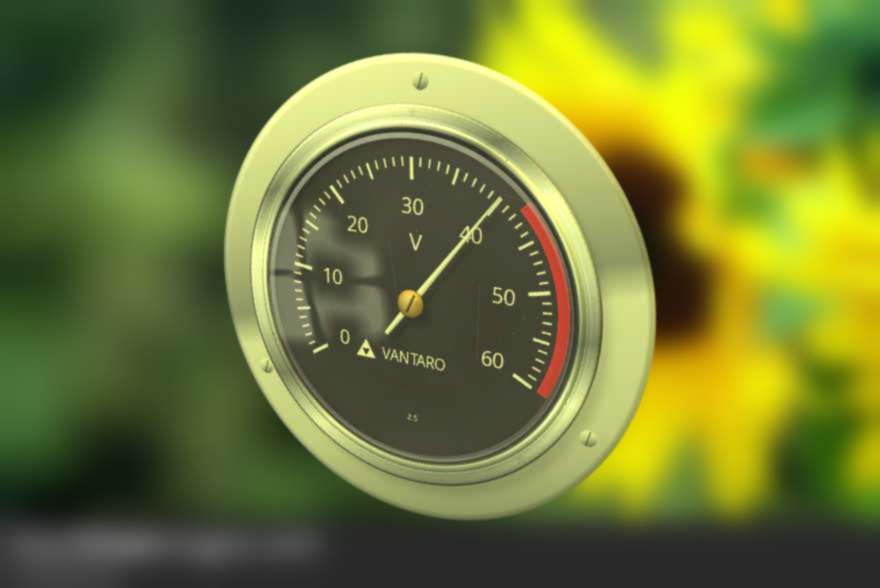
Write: 40 V
